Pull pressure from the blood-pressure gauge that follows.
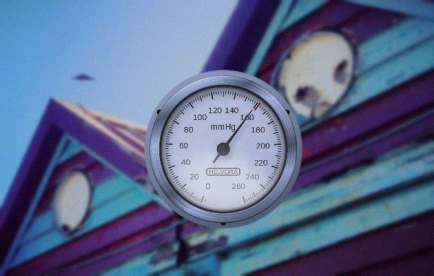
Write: 160 mmHg
